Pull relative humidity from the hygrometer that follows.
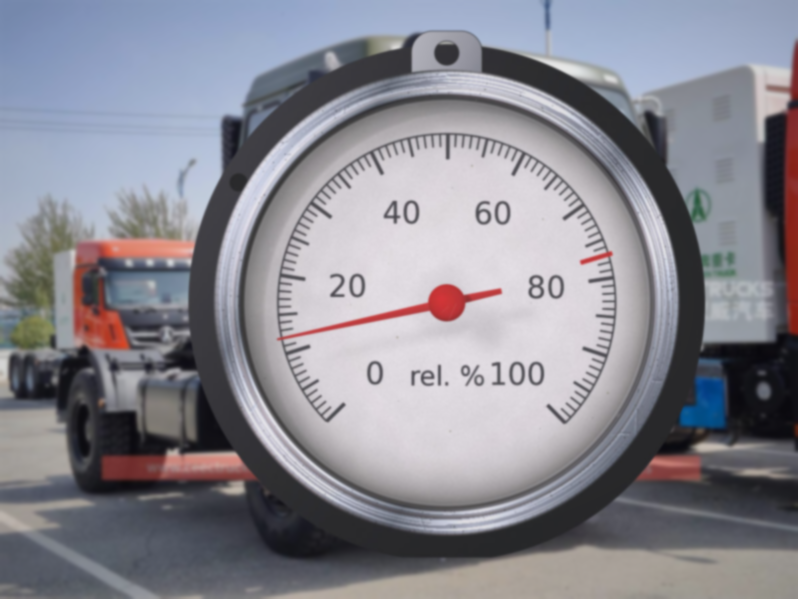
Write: 12 %
